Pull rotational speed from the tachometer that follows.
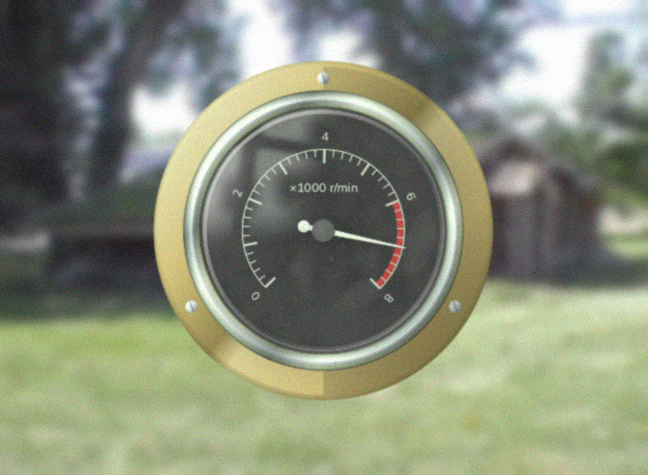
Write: 7000 rpm
